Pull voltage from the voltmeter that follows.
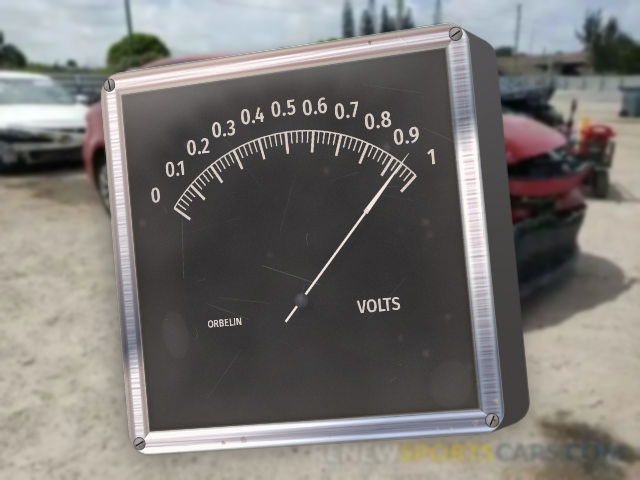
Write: 0.94 V
